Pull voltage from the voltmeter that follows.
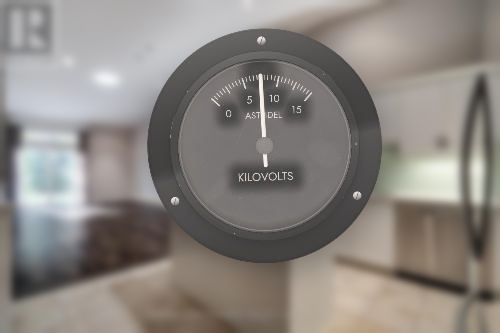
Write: 7.5 kV
